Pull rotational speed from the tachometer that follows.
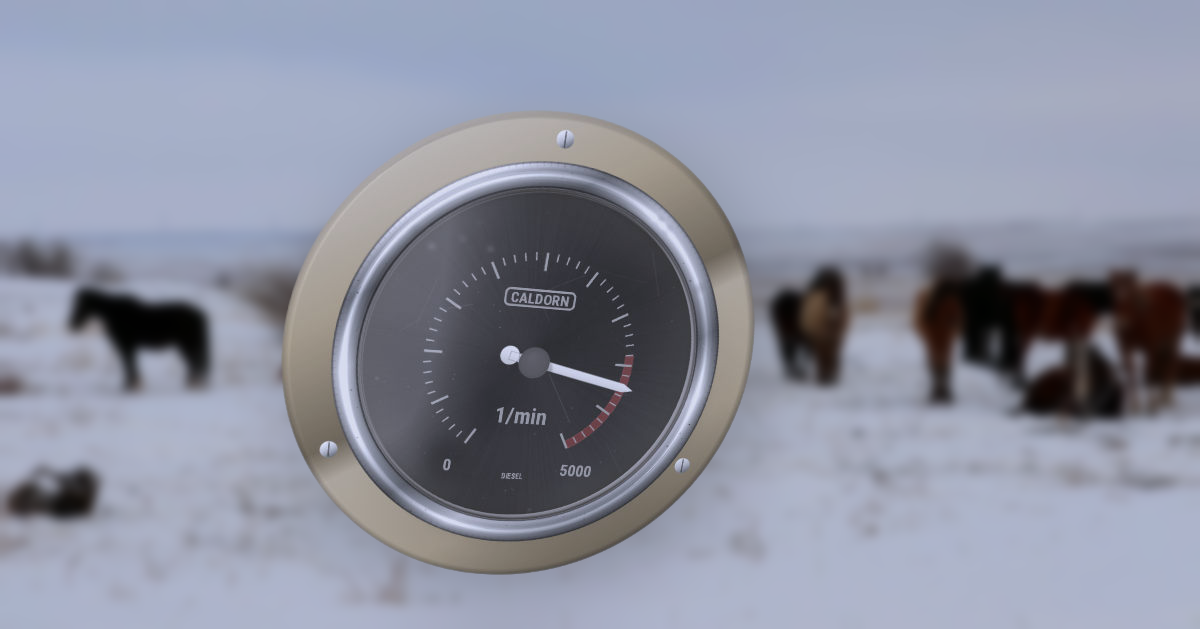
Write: 4200 rpm
